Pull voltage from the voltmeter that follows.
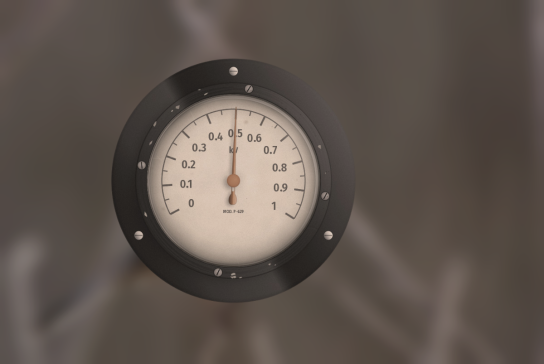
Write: 0.5 kV
